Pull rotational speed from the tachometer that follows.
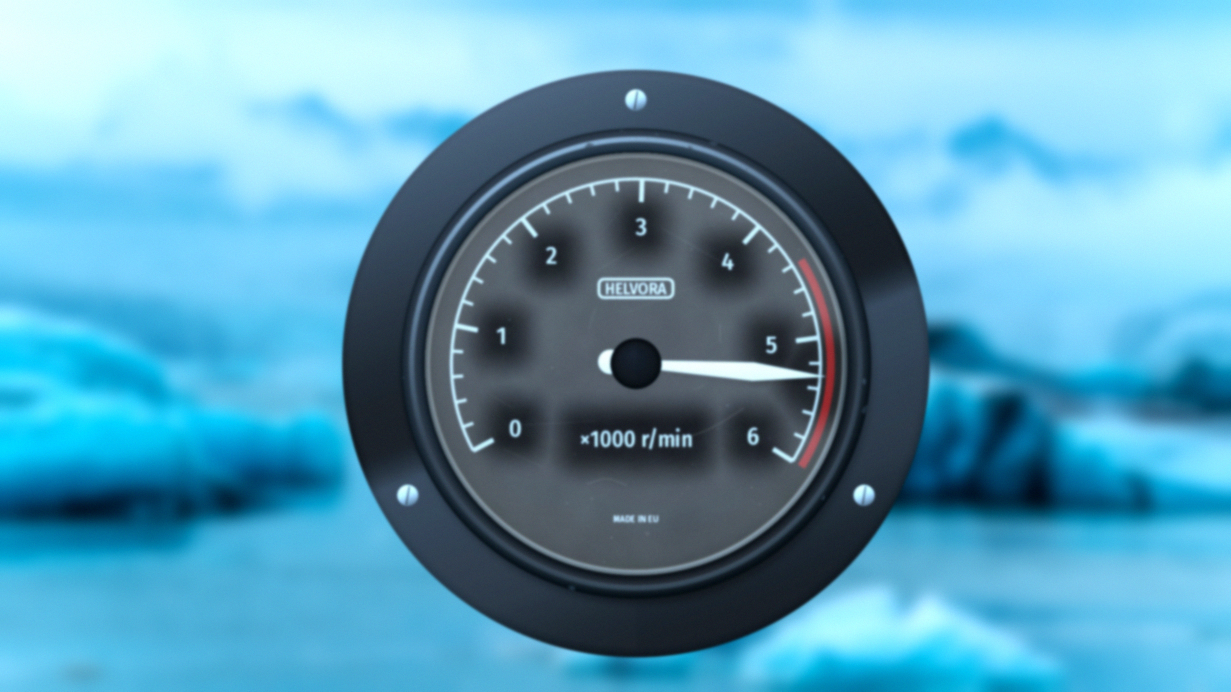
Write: 5300 rpm
